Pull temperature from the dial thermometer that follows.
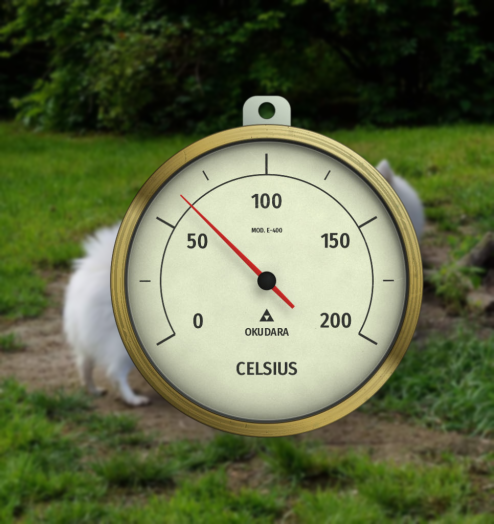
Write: 62.5 °C
